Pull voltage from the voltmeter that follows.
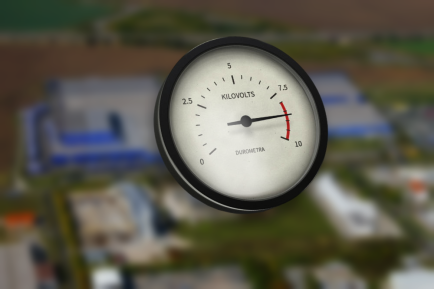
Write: 8.75 kV
